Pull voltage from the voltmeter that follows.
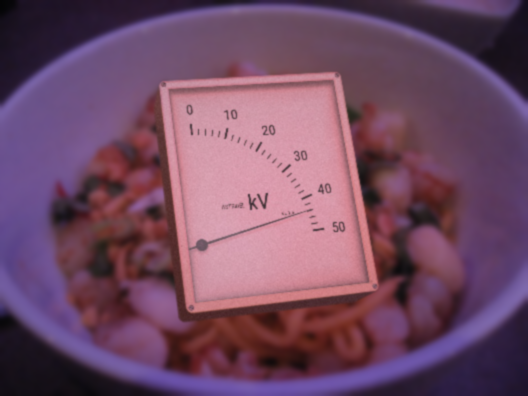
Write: 44 kV
